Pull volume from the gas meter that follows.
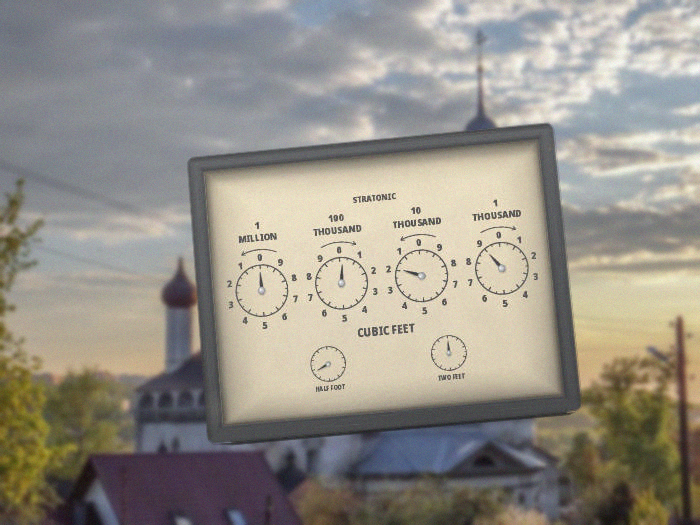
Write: 1900 ft³
